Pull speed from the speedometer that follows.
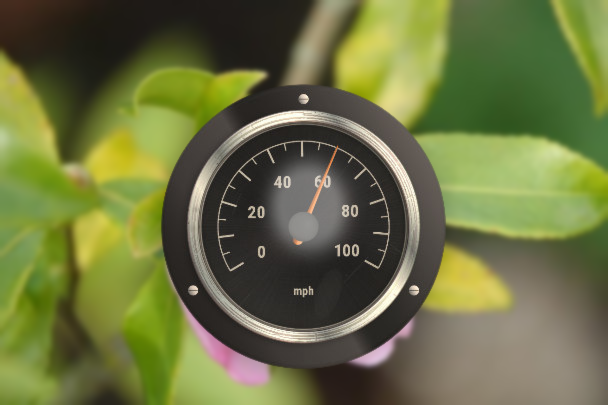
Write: 60 mph
